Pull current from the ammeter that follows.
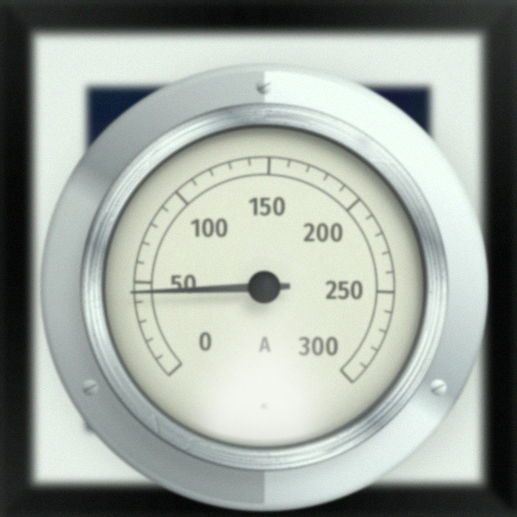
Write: 45 A
